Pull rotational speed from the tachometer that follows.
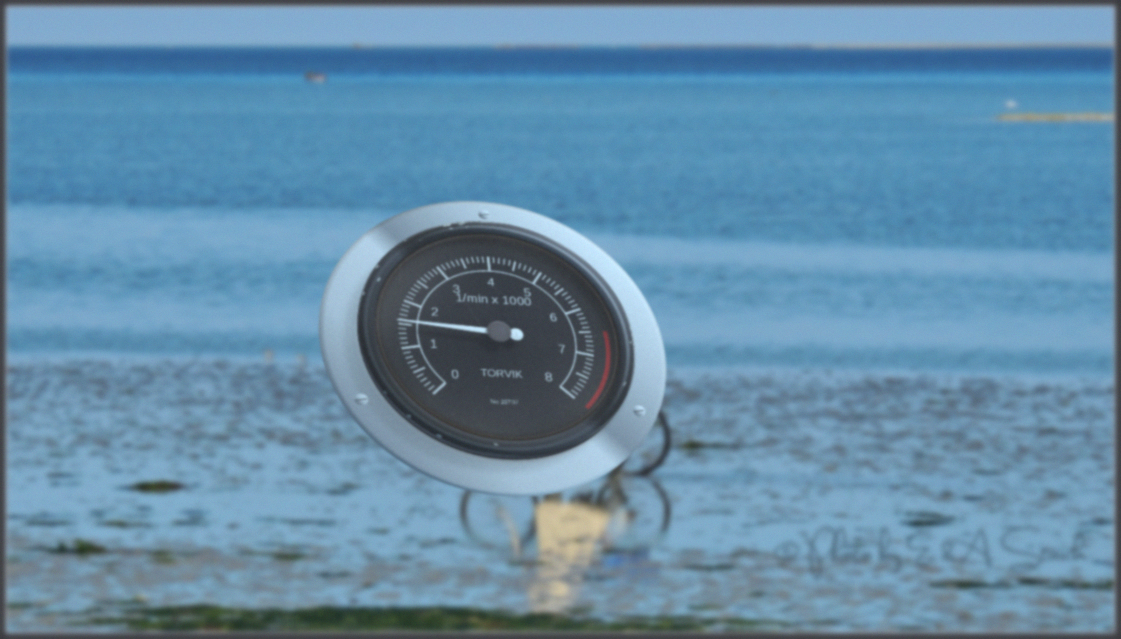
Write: 1500 rpm
